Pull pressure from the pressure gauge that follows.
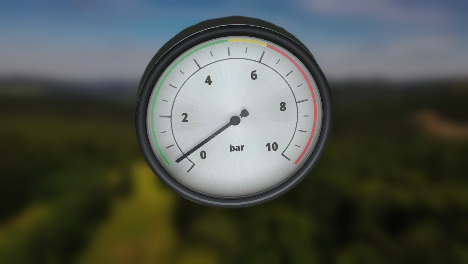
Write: 0.5 bar
